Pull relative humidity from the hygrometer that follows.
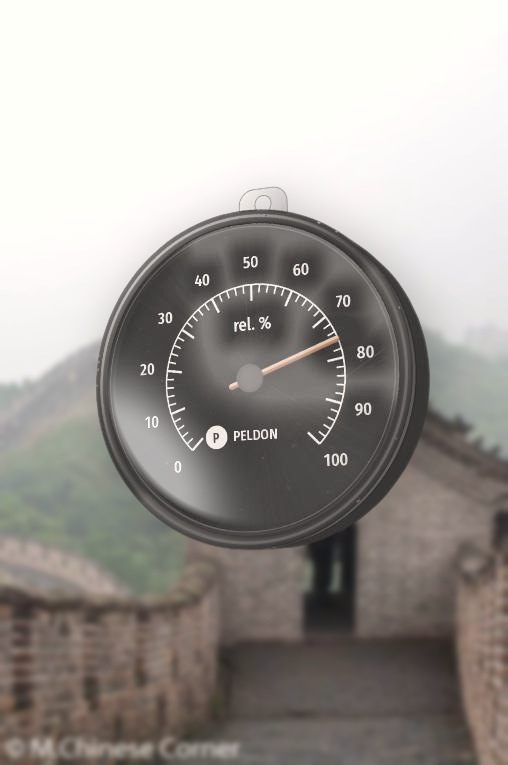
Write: 76 %
